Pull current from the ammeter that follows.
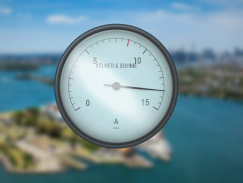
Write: 13.5 A
